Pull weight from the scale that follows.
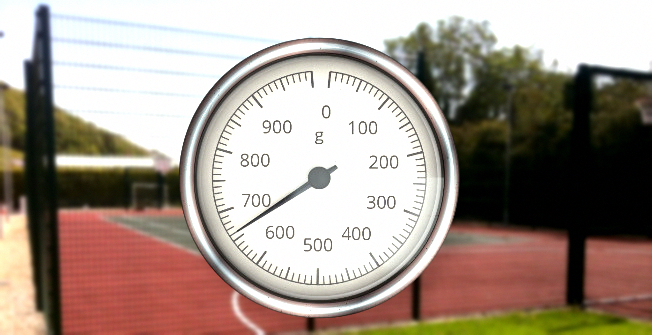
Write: 660 g
